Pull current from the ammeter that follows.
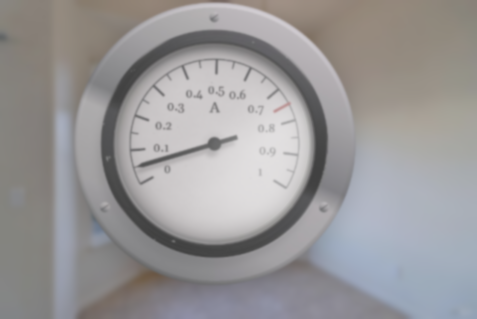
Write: 0.05 A
